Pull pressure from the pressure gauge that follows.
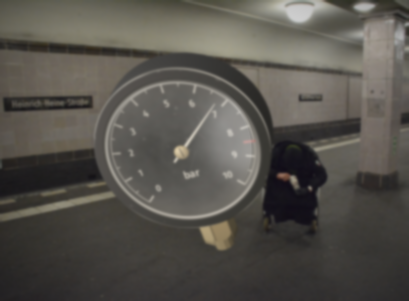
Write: 6.75 bar
